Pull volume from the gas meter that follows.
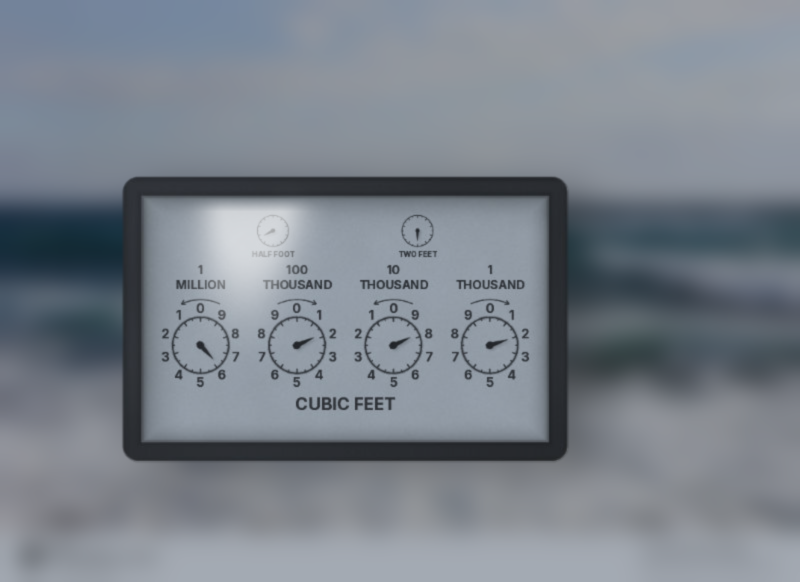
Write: 618200 ft³
